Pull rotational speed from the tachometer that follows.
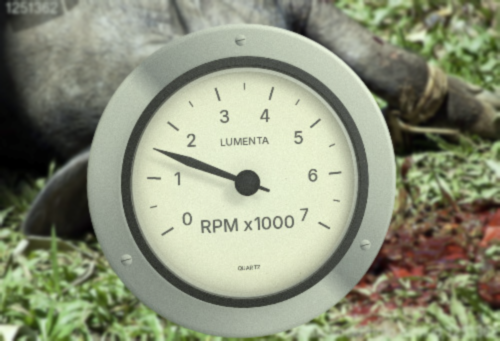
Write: 1500 rpm
